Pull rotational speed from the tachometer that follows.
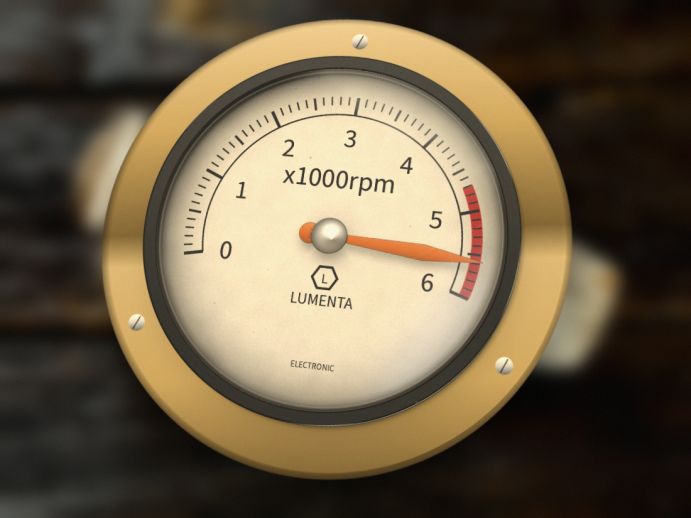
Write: 5600 rpm
